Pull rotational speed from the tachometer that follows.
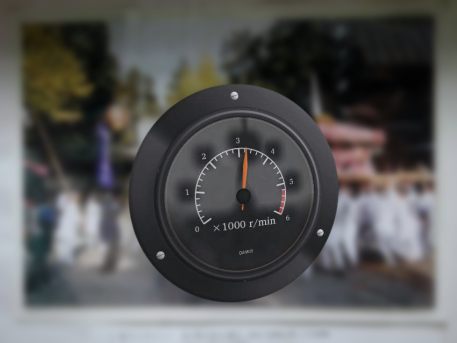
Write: 3200 rpm
